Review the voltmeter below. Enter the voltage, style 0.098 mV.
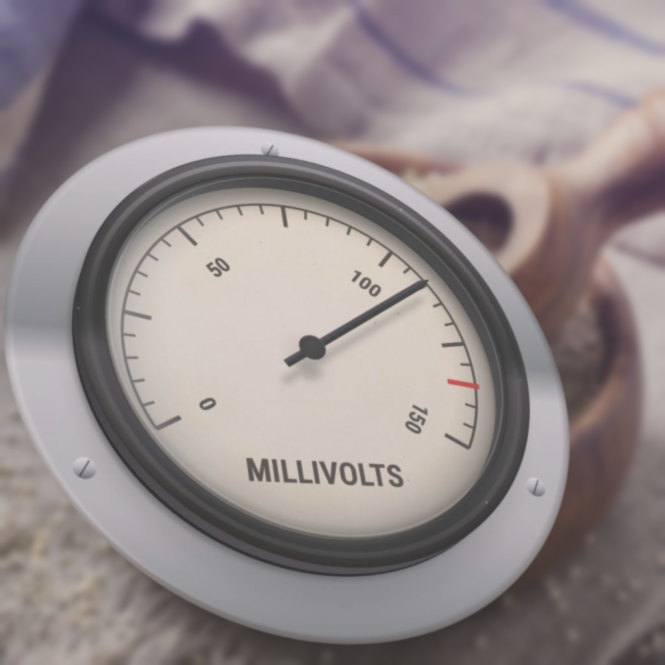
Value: 110 mV
